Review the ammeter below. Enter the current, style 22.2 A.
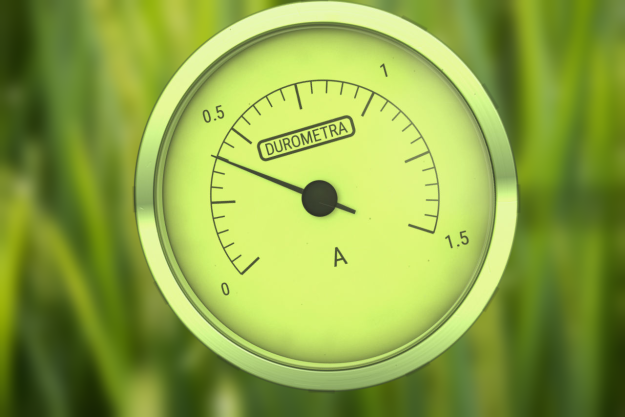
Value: 0.4 A
